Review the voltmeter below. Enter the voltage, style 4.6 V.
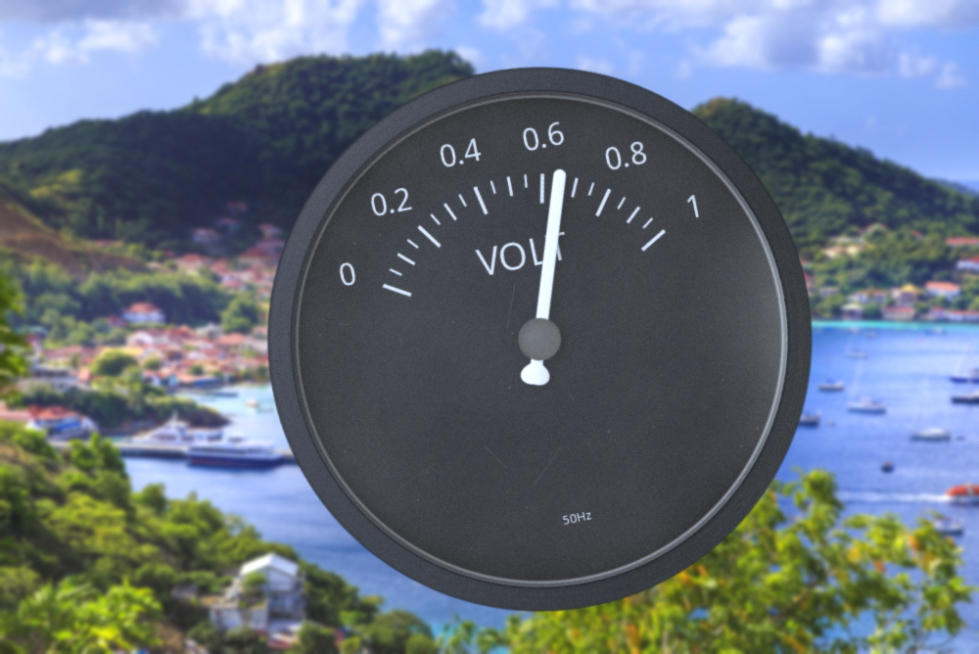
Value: 0.65 V
